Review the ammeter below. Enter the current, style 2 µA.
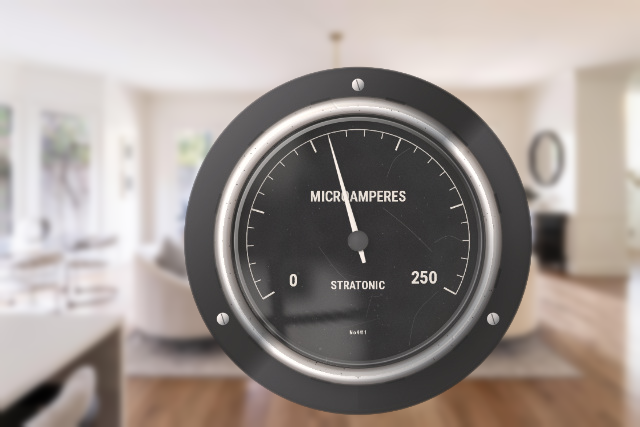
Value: 110 µA
